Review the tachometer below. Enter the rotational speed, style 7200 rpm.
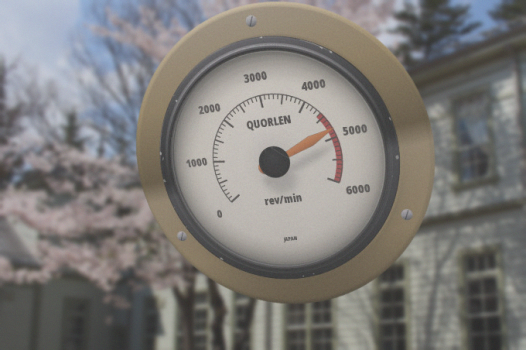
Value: 4800 rpm
